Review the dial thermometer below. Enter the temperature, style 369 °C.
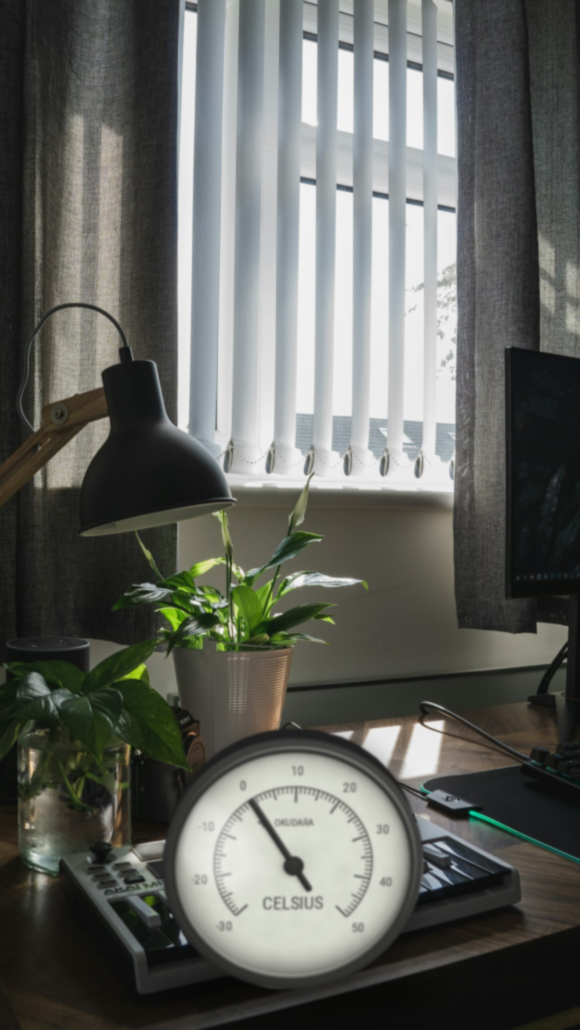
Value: 0 °C
